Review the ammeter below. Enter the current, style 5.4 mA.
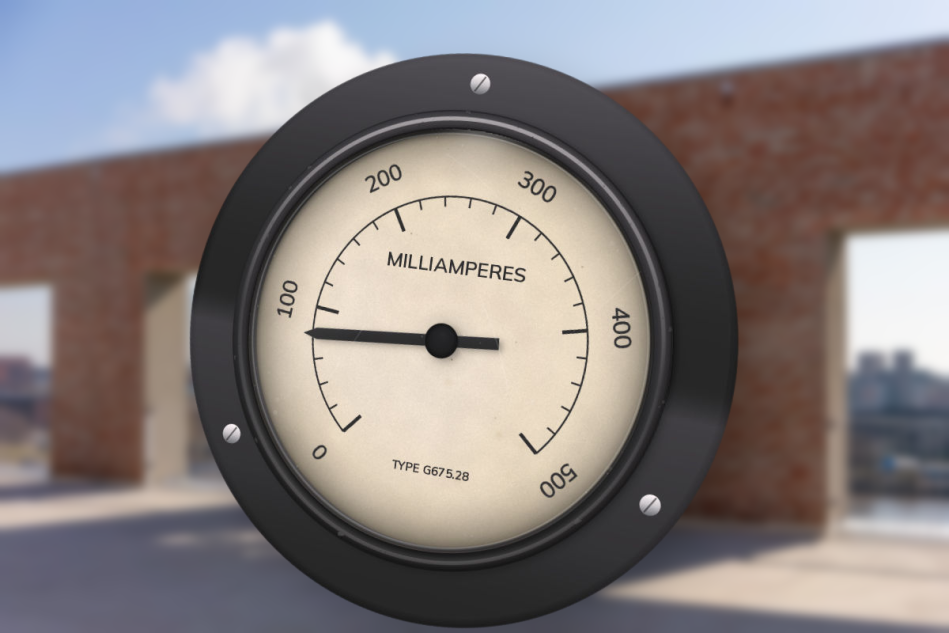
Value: 80 mA
